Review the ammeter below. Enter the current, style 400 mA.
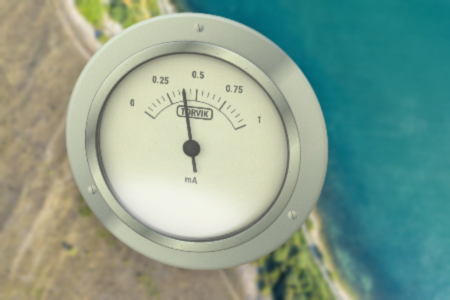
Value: 0.4 mA
